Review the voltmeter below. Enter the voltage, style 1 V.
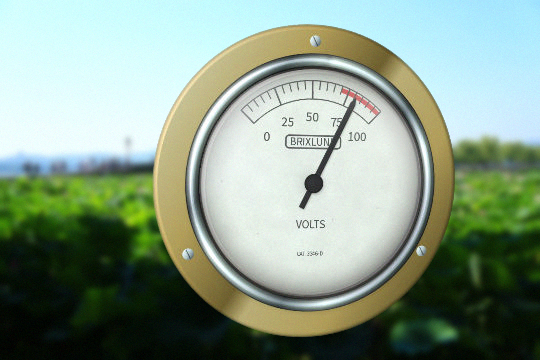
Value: 80 V
